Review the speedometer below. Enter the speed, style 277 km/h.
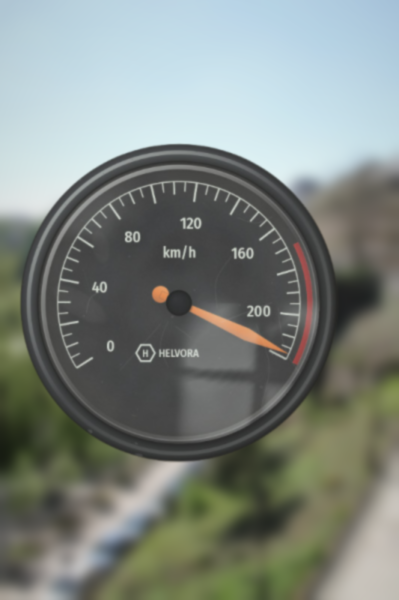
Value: 217.5 km/h
